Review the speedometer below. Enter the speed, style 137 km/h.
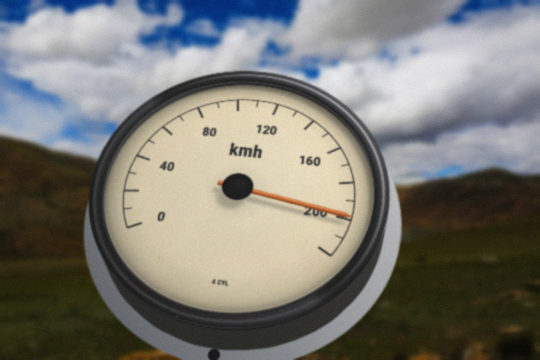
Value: 200 km/h
